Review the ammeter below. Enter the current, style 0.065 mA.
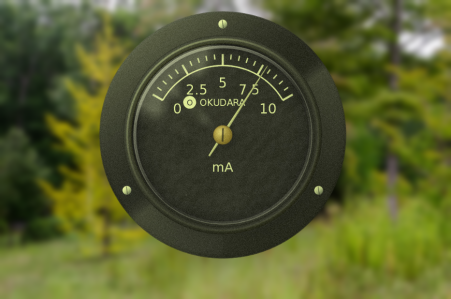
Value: 7.75 mA
